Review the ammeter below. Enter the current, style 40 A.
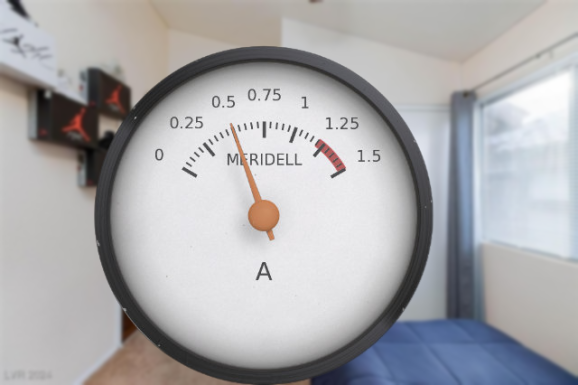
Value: 0.5 A
